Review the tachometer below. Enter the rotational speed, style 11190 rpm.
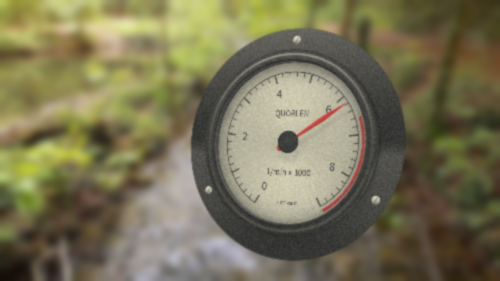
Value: 6200 rpm
